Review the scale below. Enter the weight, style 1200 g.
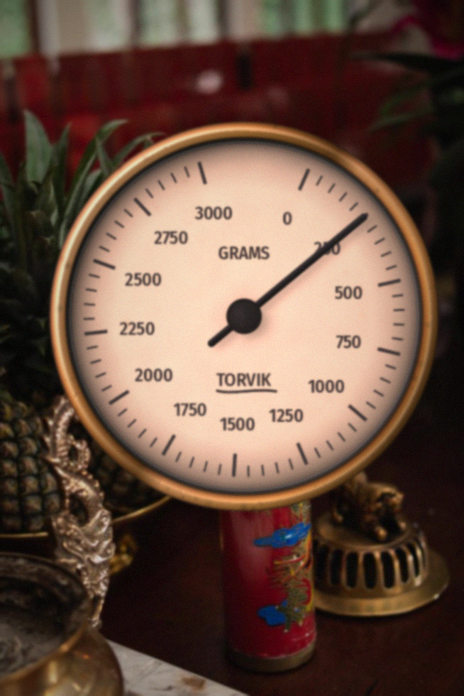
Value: 250 g
